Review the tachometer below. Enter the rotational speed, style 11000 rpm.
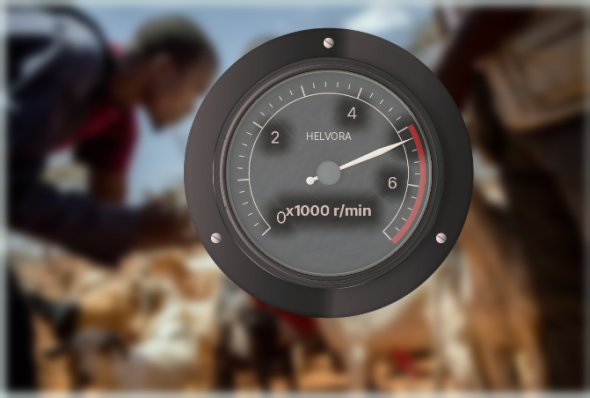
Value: 5200 rpm
